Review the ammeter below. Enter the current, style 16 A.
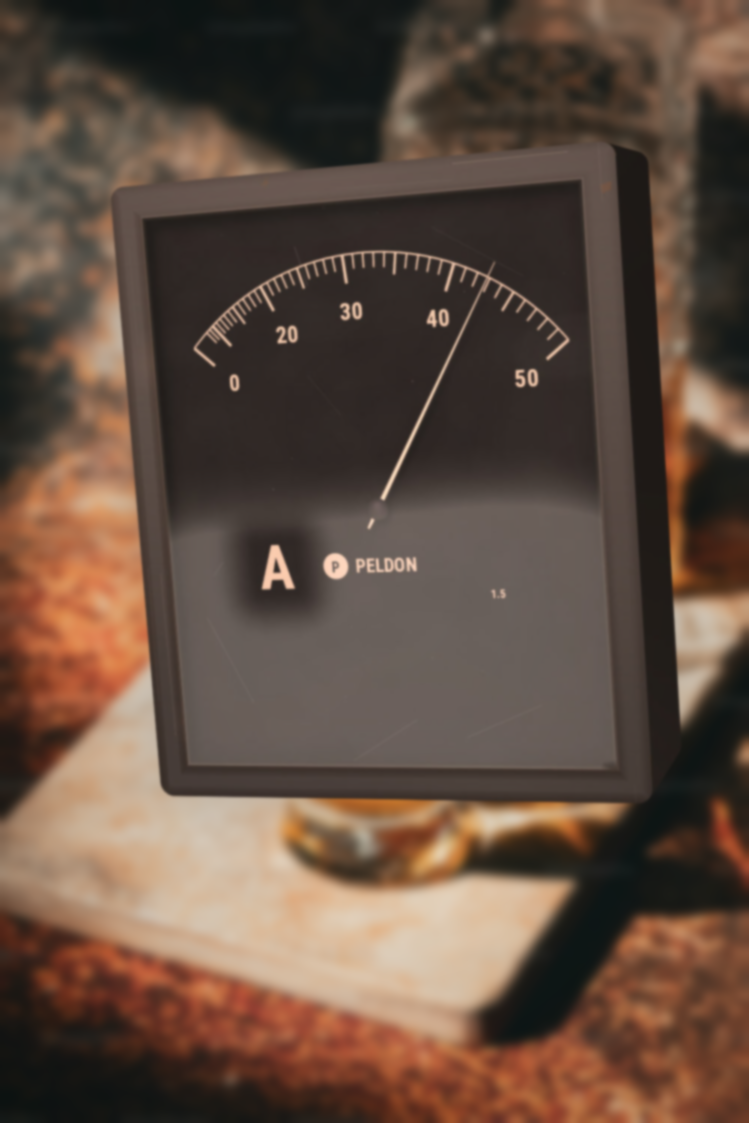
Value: 43 A
